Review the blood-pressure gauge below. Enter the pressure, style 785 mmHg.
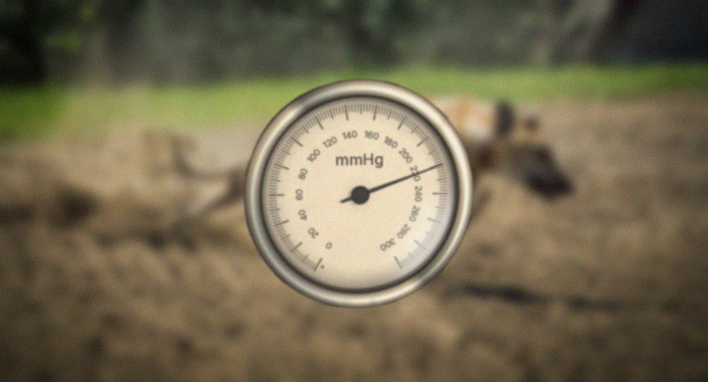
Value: 220 mmHg
